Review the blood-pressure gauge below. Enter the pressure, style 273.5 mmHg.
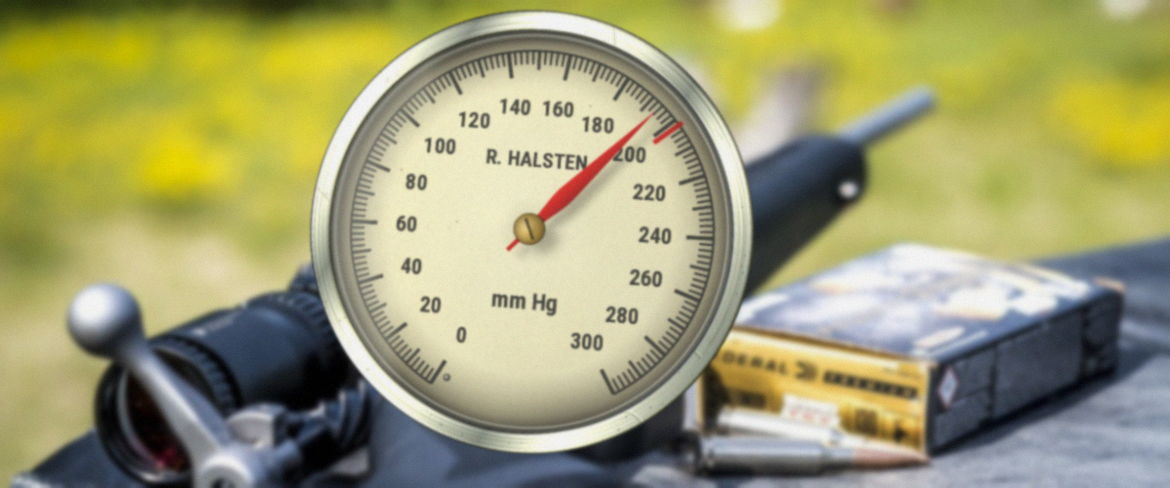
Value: 194 mmHg
